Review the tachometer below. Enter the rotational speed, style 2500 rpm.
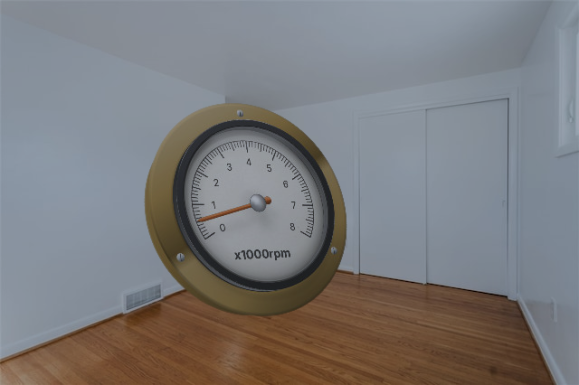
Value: 500 rpm
